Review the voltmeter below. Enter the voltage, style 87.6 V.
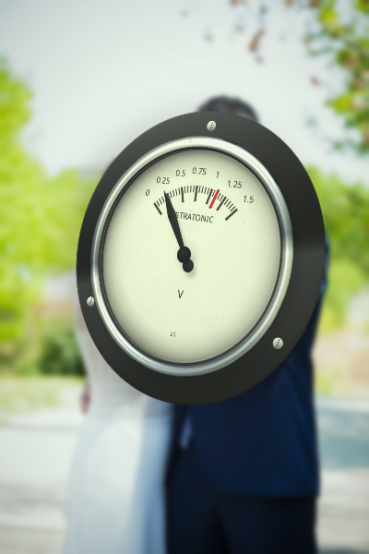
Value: 0.25 V
